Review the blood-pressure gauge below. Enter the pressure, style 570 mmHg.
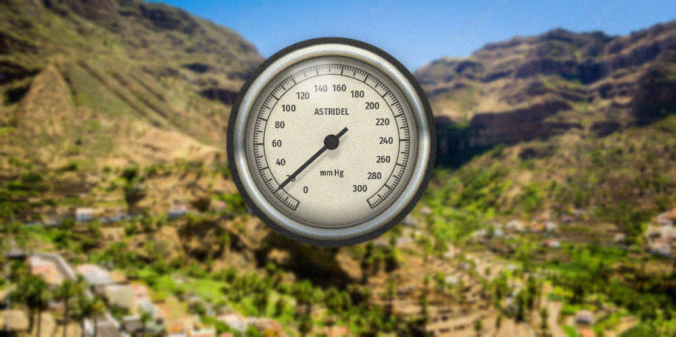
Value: 20 mmHg
